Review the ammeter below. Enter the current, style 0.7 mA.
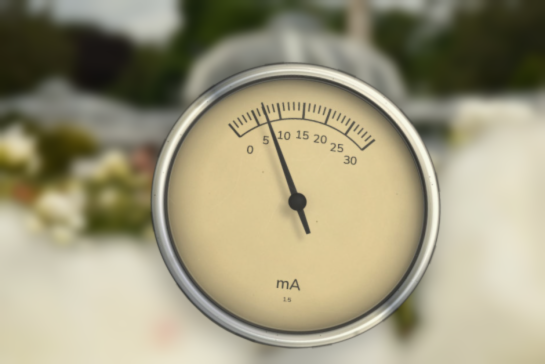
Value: 7 mA
